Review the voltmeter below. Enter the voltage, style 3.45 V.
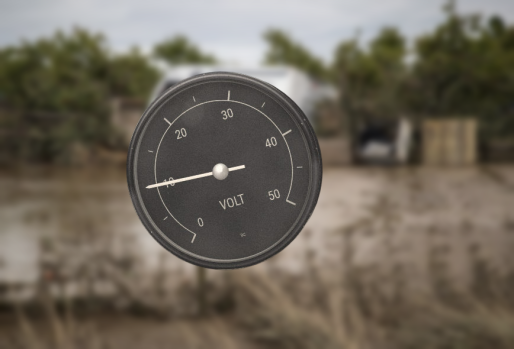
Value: 10 V
